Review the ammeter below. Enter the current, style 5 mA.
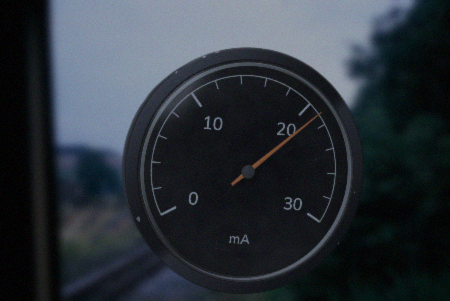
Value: 21 mA
